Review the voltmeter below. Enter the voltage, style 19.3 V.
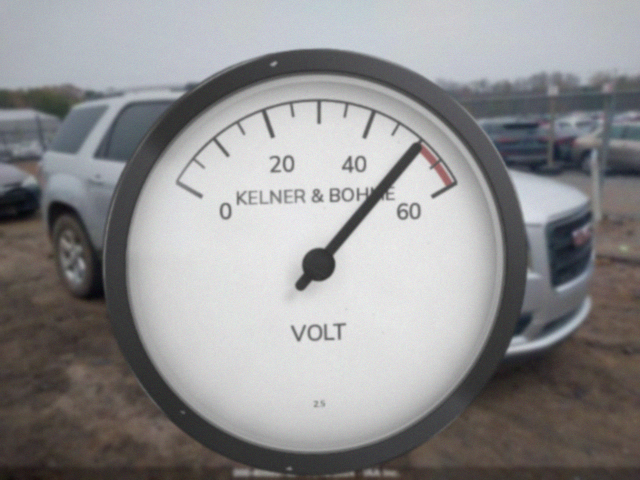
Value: 50 V
